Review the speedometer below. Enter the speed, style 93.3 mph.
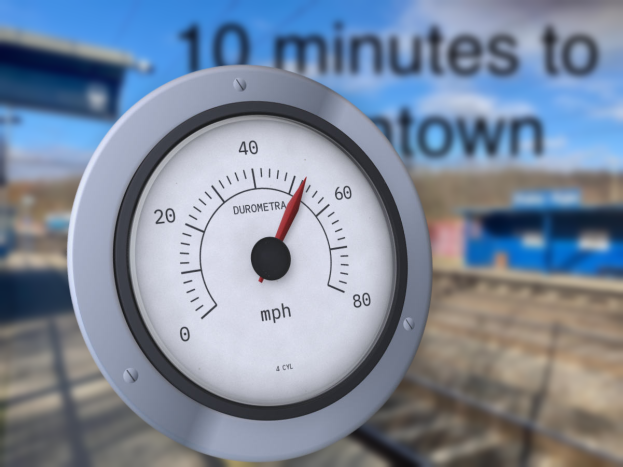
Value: 52 mph
